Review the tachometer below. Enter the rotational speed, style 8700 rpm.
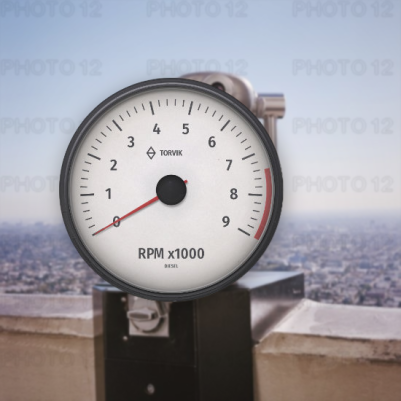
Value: 0 rpm
